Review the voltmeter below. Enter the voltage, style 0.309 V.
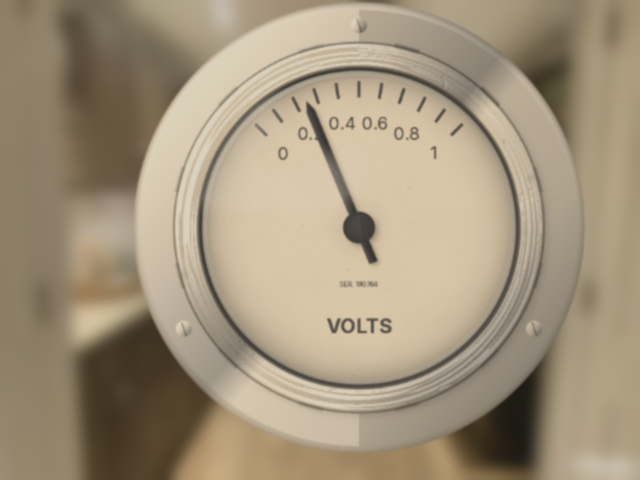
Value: 0.25 V
